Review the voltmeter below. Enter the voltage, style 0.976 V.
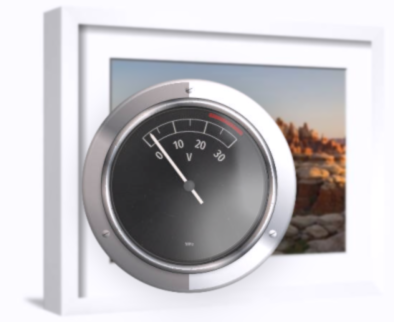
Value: 2.5 V
